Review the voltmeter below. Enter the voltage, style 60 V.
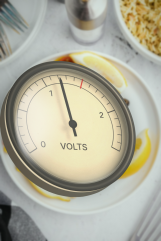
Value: 1.2 V
